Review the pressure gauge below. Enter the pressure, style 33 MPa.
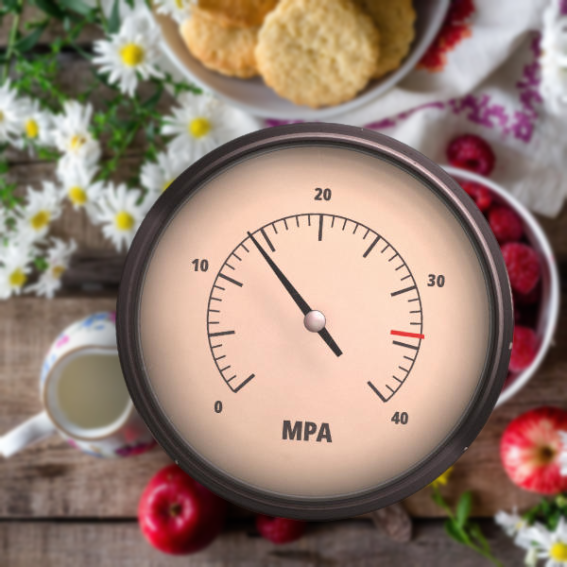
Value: 14 MPa
